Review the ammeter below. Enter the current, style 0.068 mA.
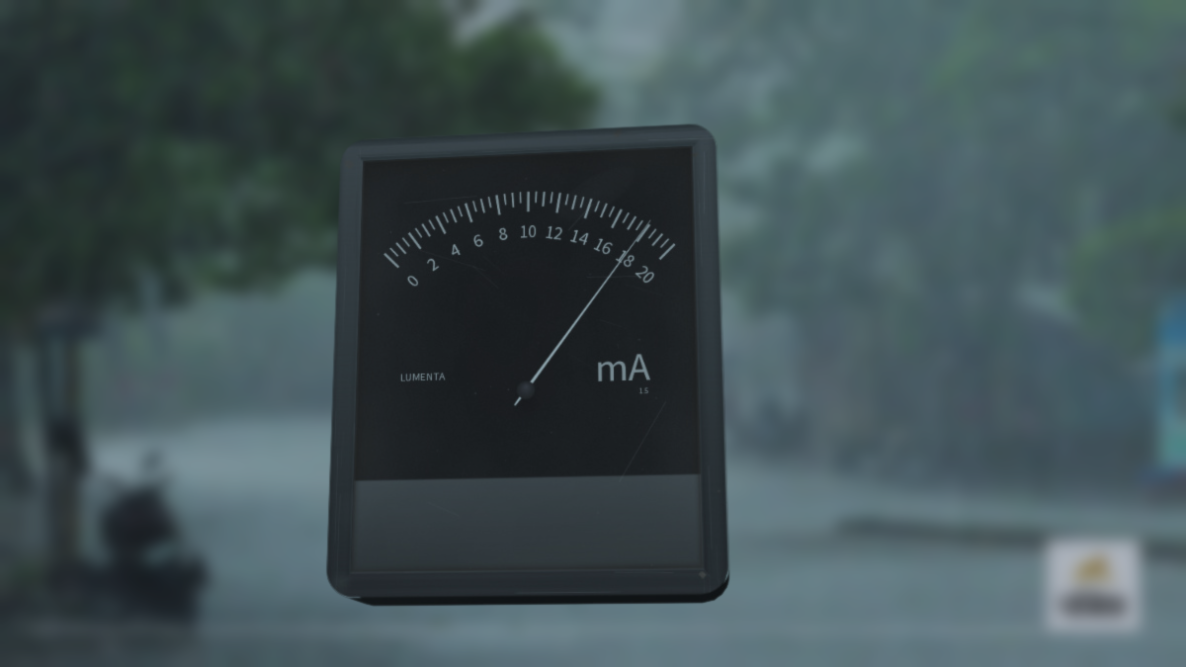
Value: 18 mA
